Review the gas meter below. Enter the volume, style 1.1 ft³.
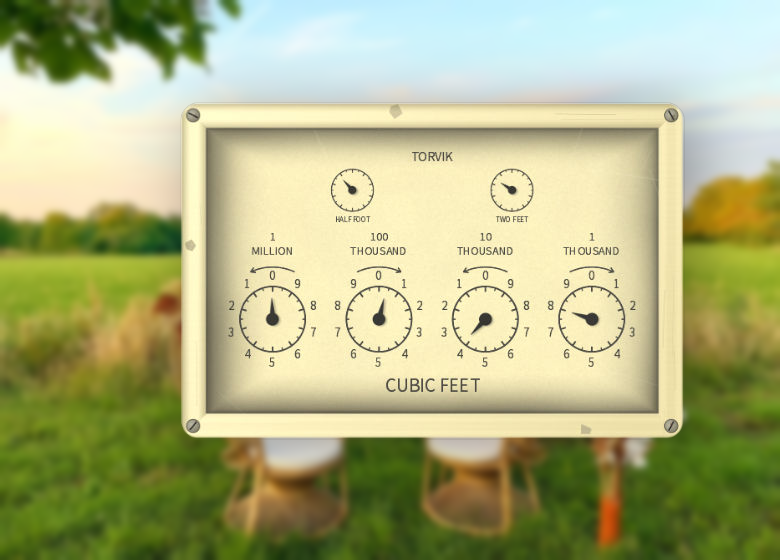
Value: 3800 ft³
